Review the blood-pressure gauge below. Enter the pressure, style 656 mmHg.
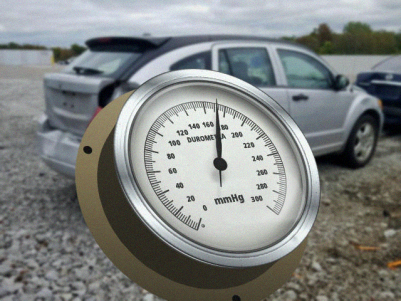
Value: 170 mmHg
